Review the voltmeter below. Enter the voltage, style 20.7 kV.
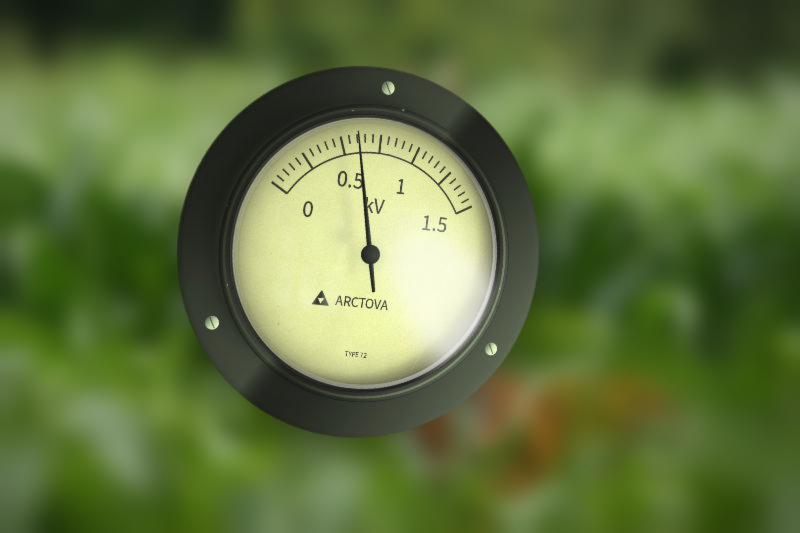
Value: 0.6 kV
